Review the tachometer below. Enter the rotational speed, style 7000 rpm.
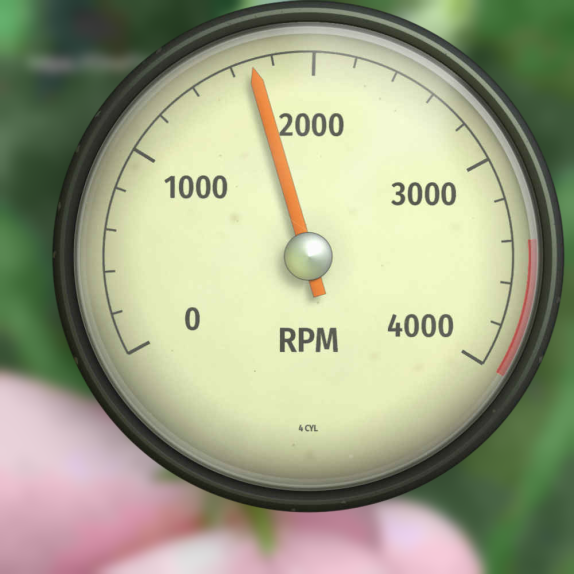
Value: 1700 rpm
